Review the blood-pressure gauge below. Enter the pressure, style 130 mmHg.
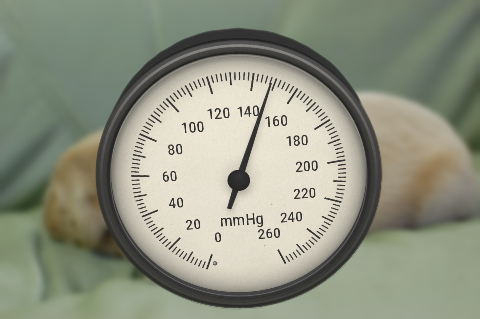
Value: 148 mmHg
